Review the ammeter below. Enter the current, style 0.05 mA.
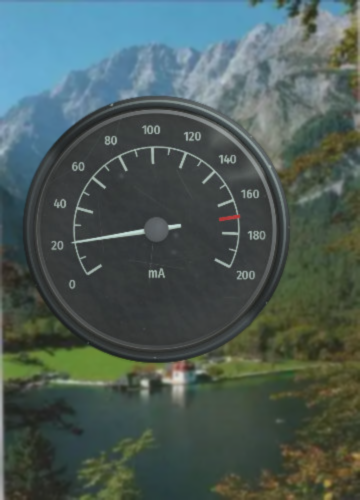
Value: 20 mA
